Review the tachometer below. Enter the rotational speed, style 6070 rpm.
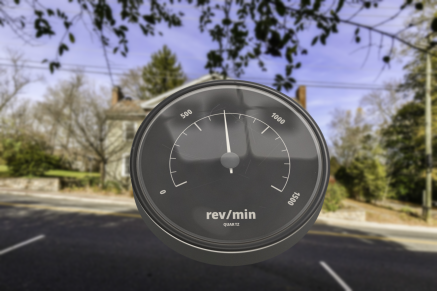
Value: 700 rpm
